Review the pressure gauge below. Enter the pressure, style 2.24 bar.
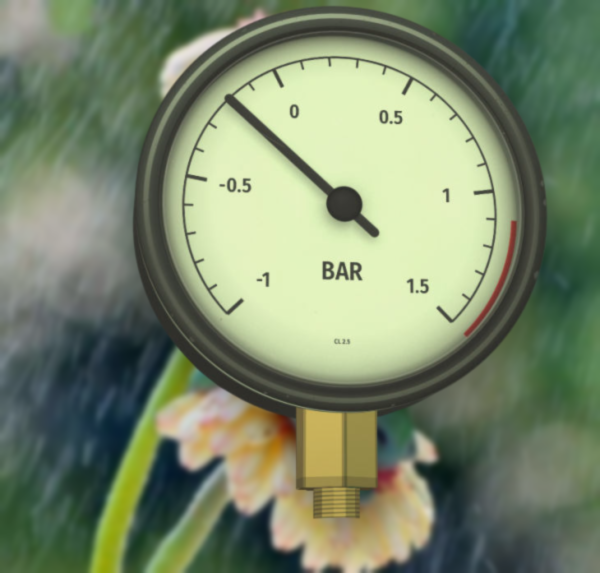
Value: -0.2 bar
